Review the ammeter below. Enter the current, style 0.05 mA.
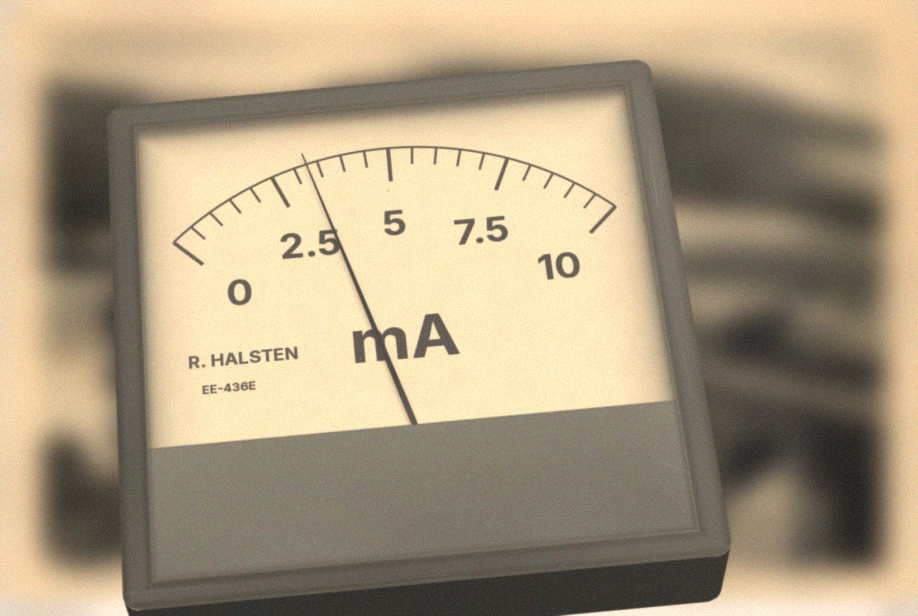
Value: 3.25 mA
